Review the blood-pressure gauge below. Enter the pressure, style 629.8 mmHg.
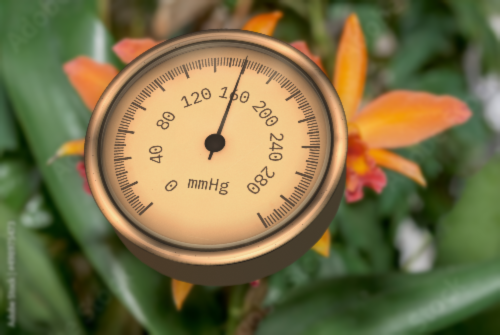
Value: 160 mmHg
